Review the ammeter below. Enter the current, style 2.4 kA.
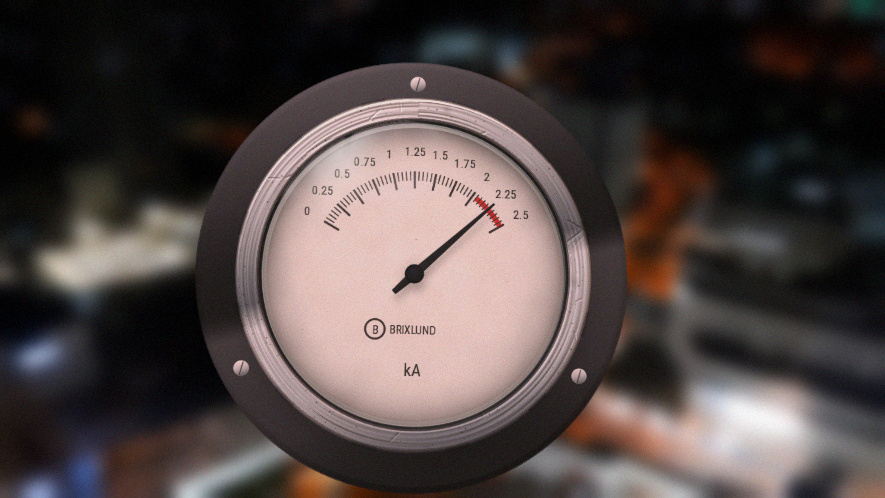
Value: 2.25 kA
